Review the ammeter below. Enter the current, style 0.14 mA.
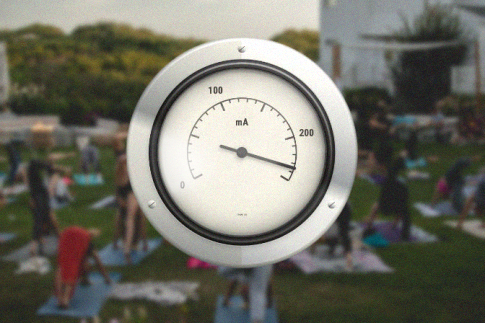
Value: 235 mA
